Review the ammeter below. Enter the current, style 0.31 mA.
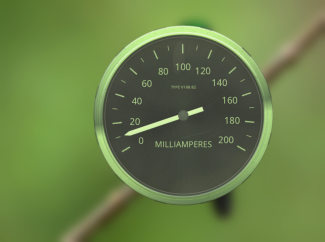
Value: 10 mA
